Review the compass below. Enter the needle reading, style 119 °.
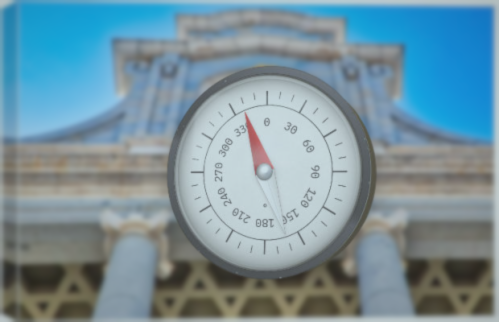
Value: 340 °
